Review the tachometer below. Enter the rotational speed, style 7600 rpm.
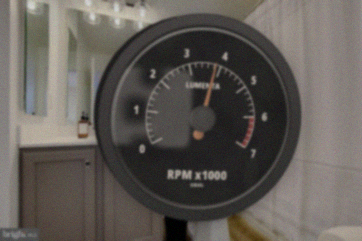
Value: 3800 rpm
